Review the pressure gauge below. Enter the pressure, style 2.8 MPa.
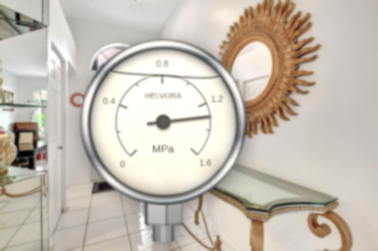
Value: 1.3 MPa
